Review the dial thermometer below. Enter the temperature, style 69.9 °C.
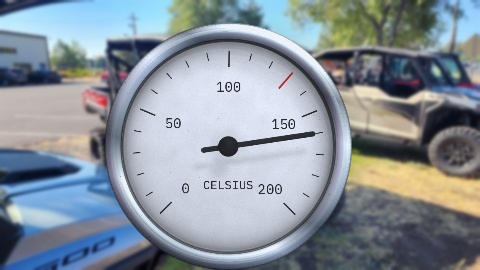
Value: 160 °C
